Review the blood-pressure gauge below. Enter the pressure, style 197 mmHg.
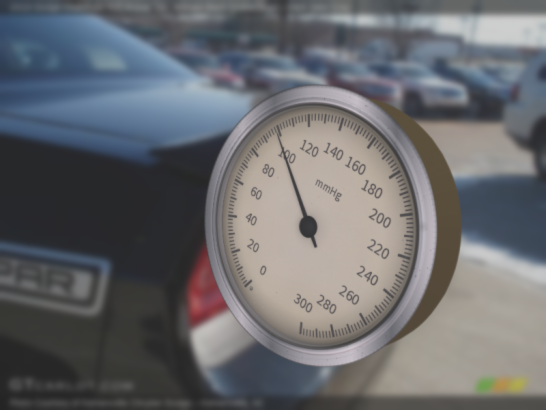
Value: 100 mmHg
